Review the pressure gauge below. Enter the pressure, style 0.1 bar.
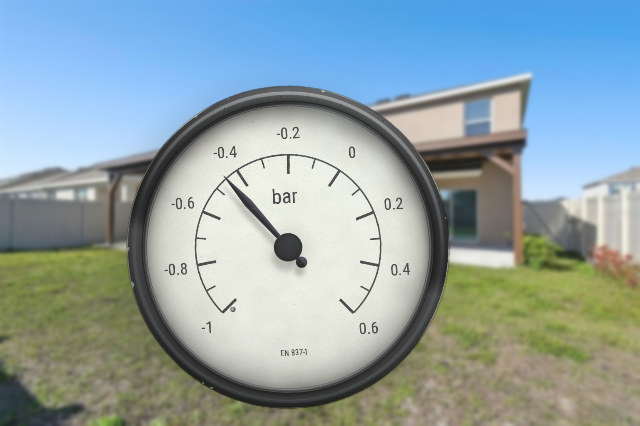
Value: -0.45 bar
